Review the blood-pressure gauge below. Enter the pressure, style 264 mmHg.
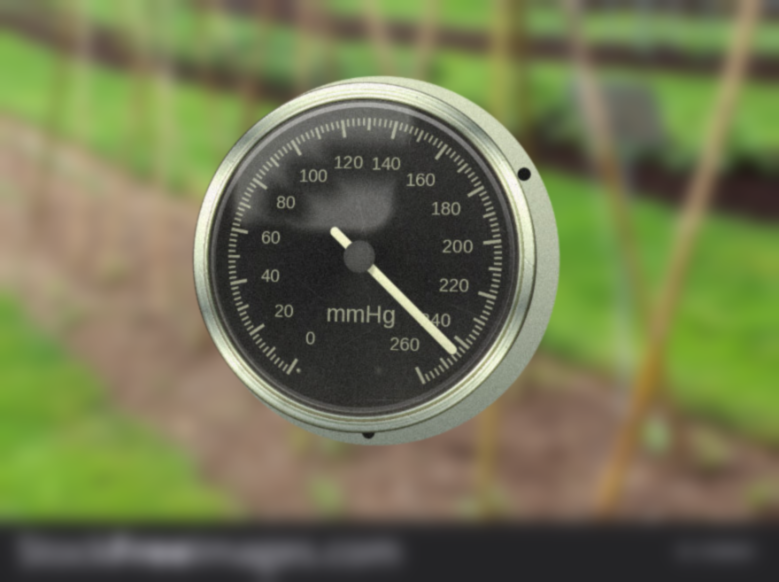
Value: 244 mmHg
